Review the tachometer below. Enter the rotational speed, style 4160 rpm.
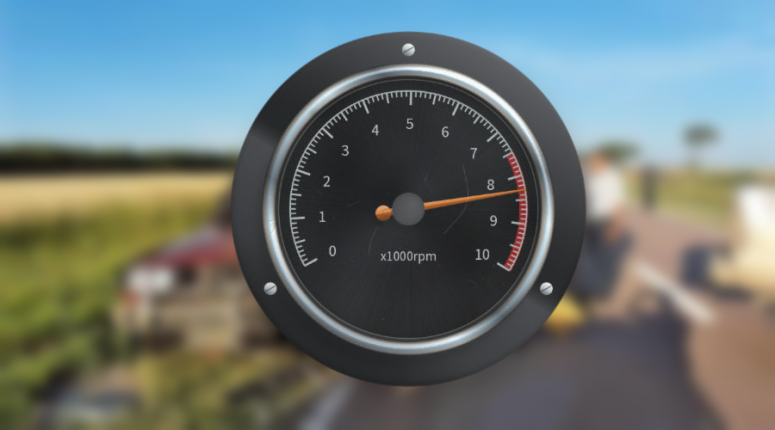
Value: 8300 rpm
